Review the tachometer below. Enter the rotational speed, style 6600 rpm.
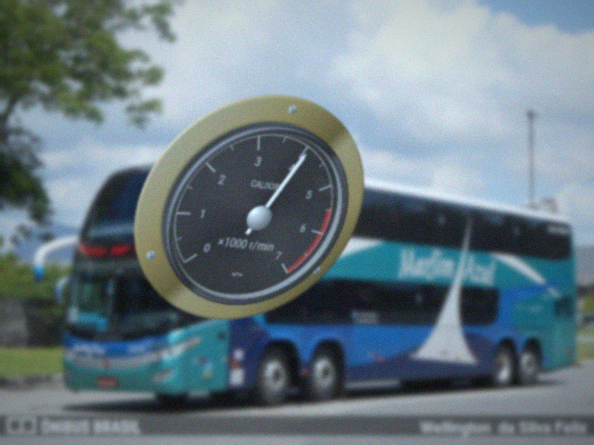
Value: 4000 rpm
